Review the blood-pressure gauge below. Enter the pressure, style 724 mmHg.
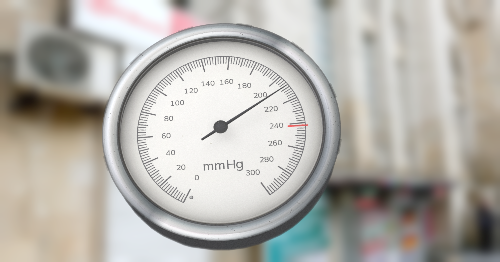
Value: 210 mmHg
